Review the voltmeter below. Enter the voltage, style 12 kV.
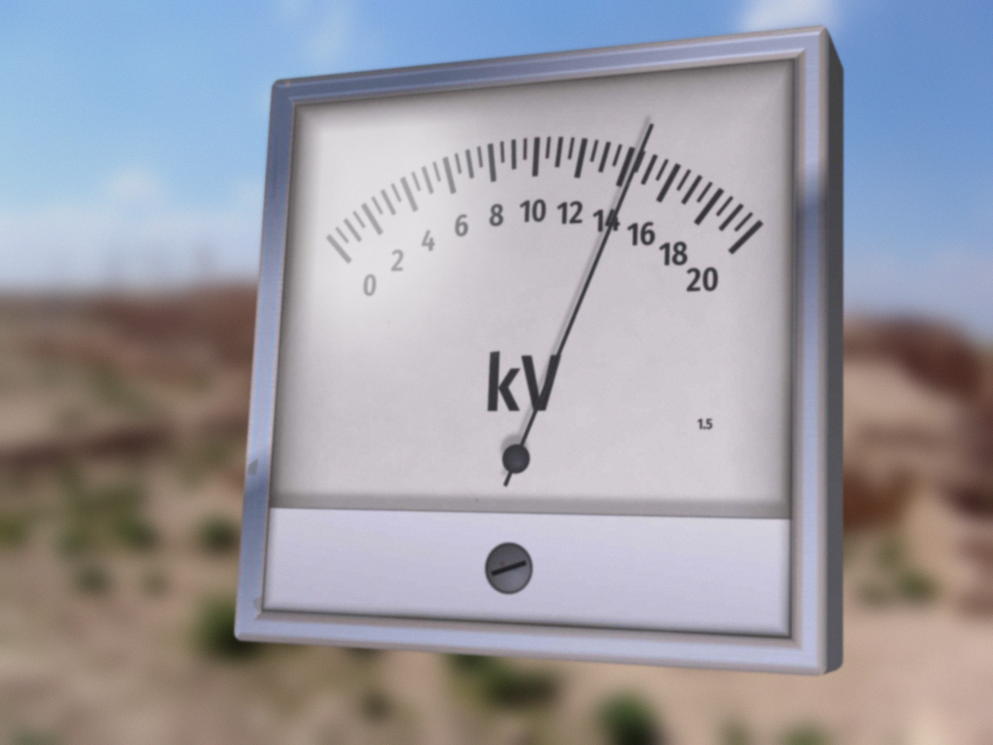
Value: 14.5 kV
